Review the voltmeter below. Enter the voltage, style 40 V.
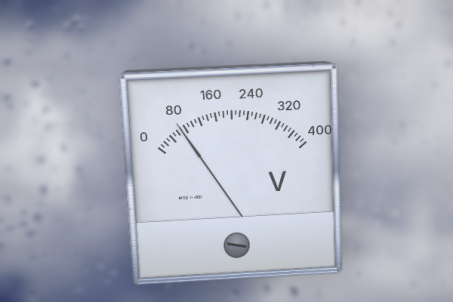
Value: 70 V
